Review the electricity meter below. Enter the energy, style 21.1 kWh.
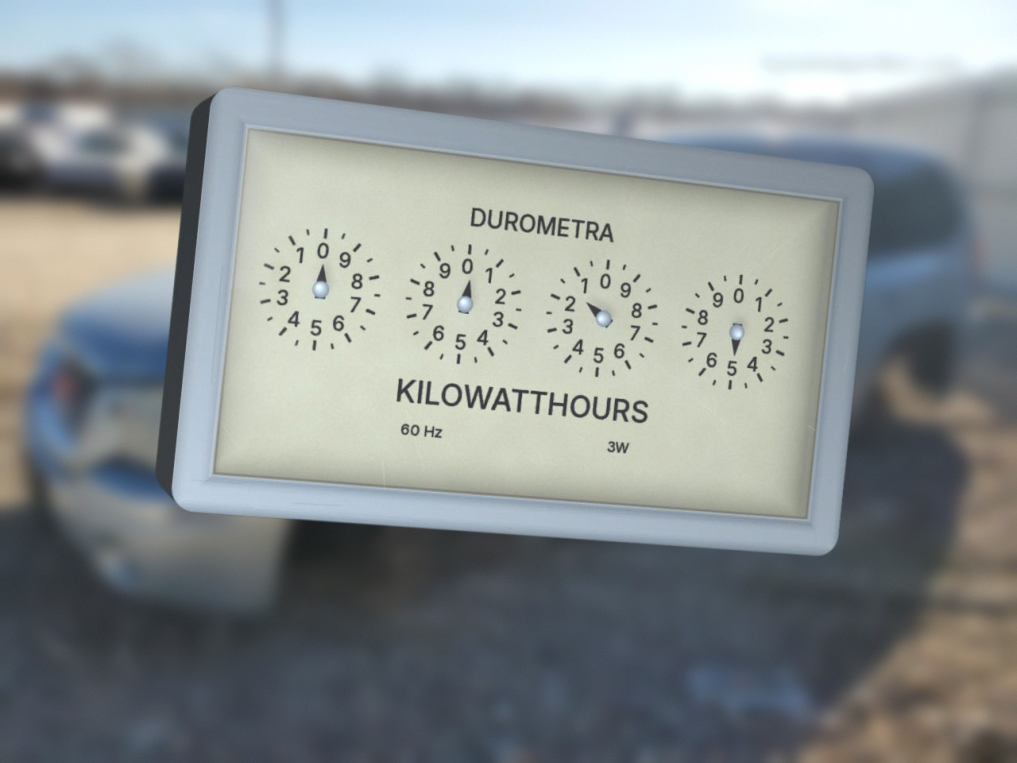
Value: 15 kWh
